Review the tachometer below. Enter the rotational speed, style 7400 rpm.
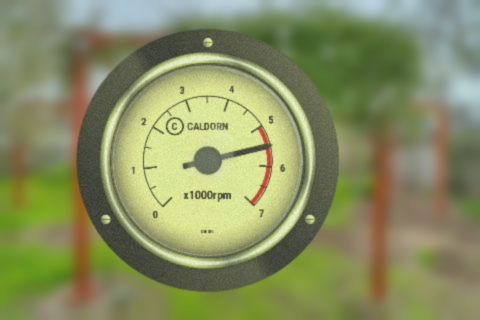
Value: 5500 rpm
